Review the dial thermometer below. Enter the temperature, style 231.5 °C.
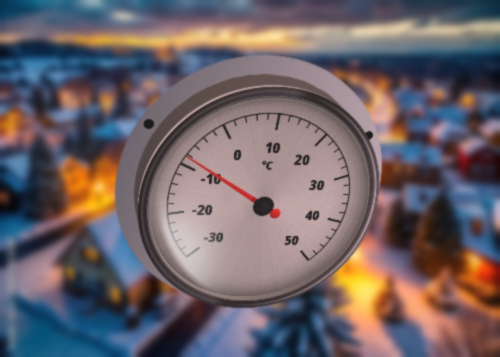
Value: -8 °C
